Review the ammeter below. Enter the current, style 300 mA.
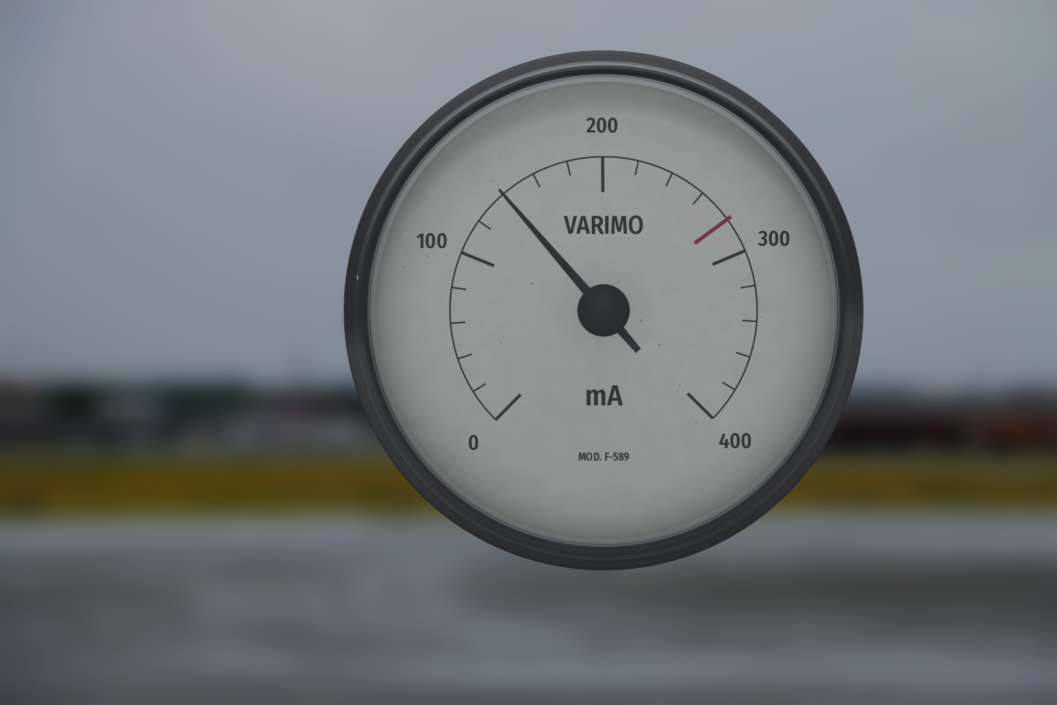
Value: 140 mA
